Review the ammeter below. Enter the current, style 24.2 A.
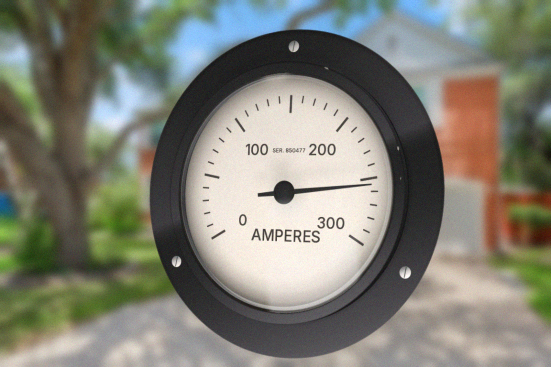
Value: 255 A
